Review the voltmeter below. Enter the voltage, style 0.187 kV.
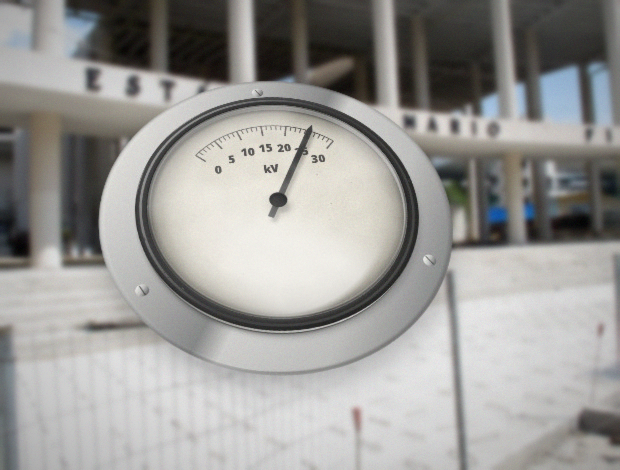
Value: 25 kV
